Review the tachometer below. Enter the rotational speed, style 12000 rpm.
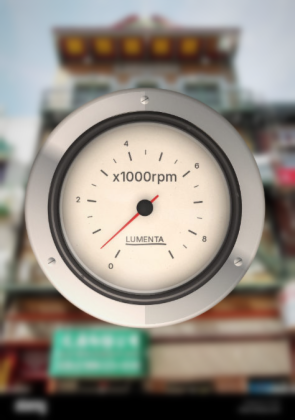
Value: 500 rpm
